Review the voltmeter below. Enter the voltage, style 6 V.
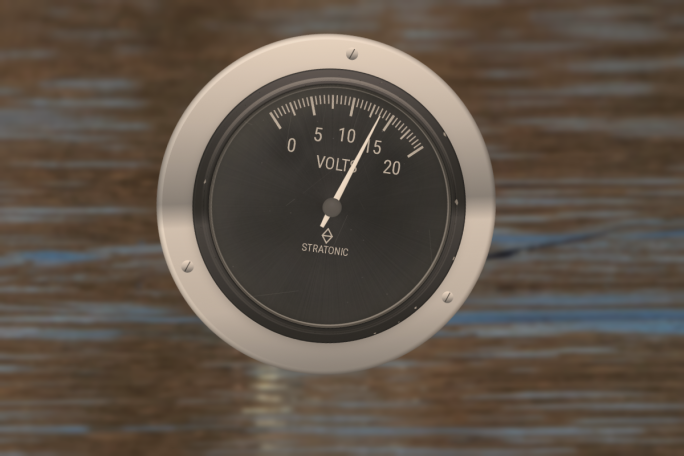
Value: 13.5 V
